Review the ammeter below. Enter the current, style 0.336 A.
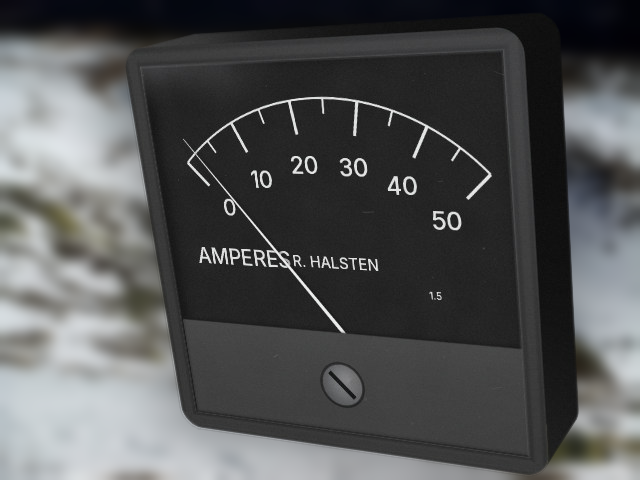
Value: 2.5 A
